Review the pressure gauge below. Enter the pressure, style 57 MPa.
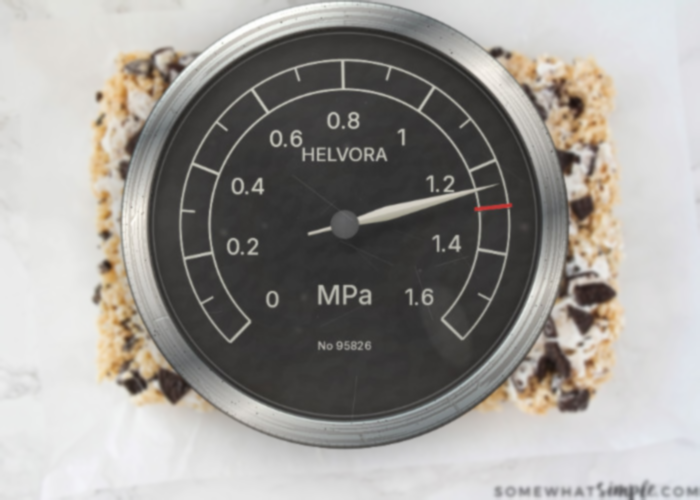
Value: 1.25 MPa
